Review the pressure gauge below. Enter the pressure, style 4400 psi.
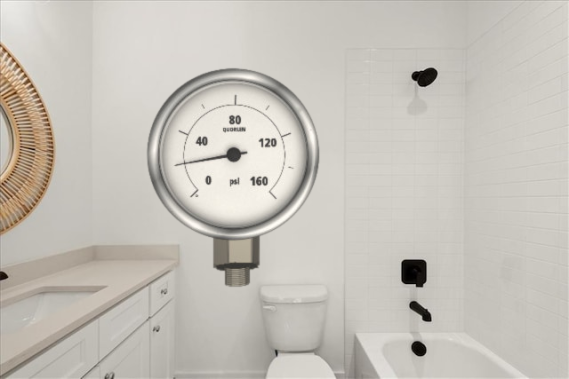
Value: 20 psi
